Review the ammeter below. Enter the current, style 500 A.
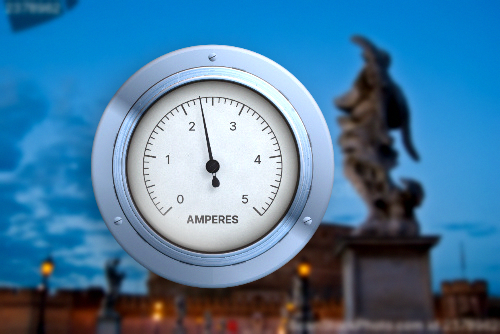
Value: 2.3 A
